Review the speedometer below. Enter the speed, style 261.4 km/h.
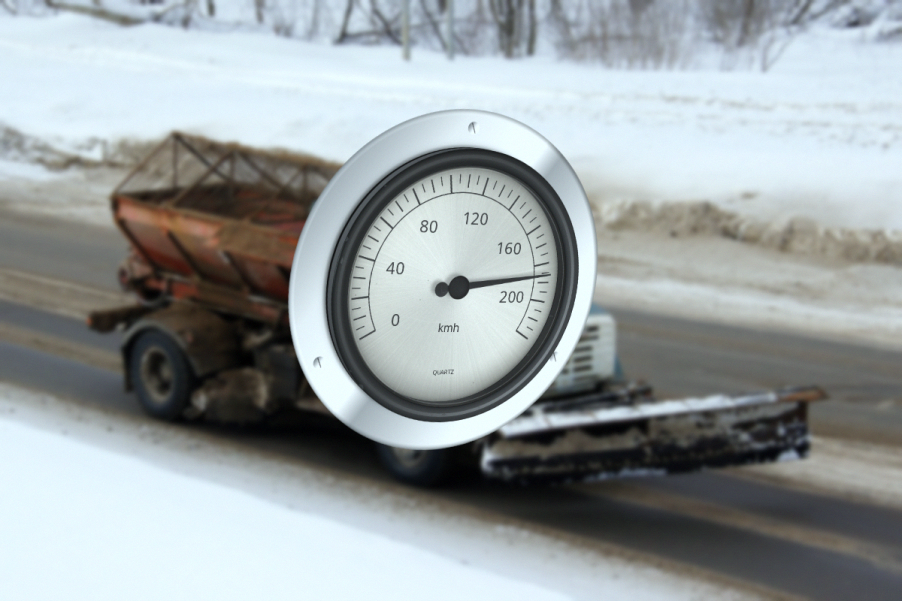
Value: 185 km/h
